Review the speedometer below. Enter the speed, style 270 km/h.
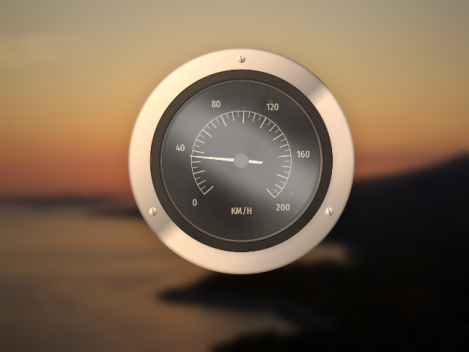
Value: 35 km/h
